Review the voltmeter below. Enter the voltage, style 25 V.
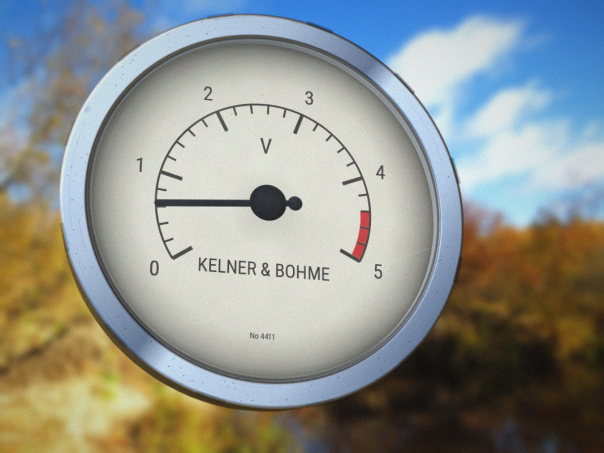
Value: 0.6 V
